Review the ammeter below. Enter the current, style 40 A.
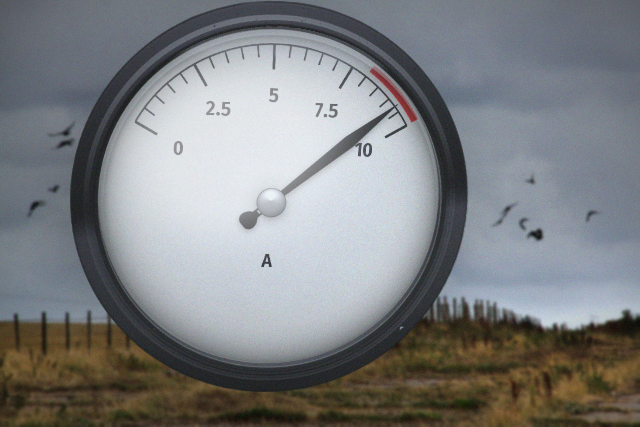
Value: 9.25 A
